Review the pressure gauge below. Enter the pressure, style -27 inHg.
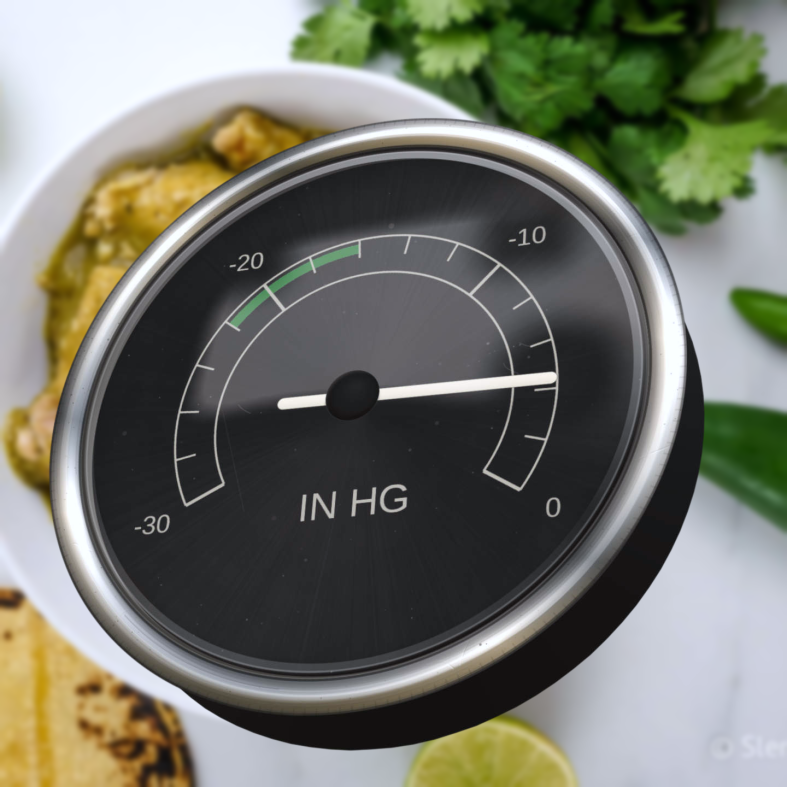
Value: -4 inHg
